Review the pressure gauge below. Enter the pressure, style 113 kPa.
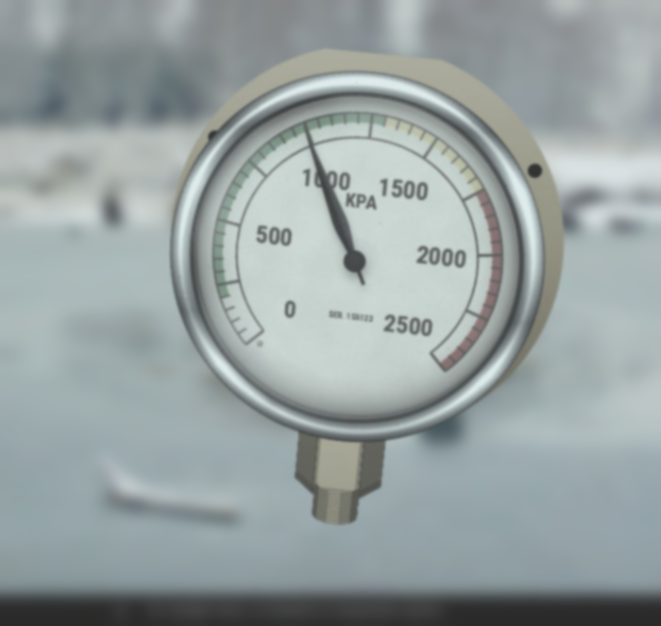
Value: 1000 kPa
